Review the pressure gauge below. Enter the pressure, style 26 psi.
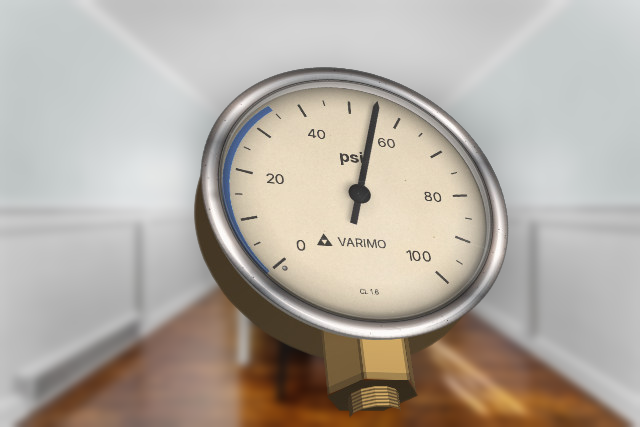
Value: 55 psi
